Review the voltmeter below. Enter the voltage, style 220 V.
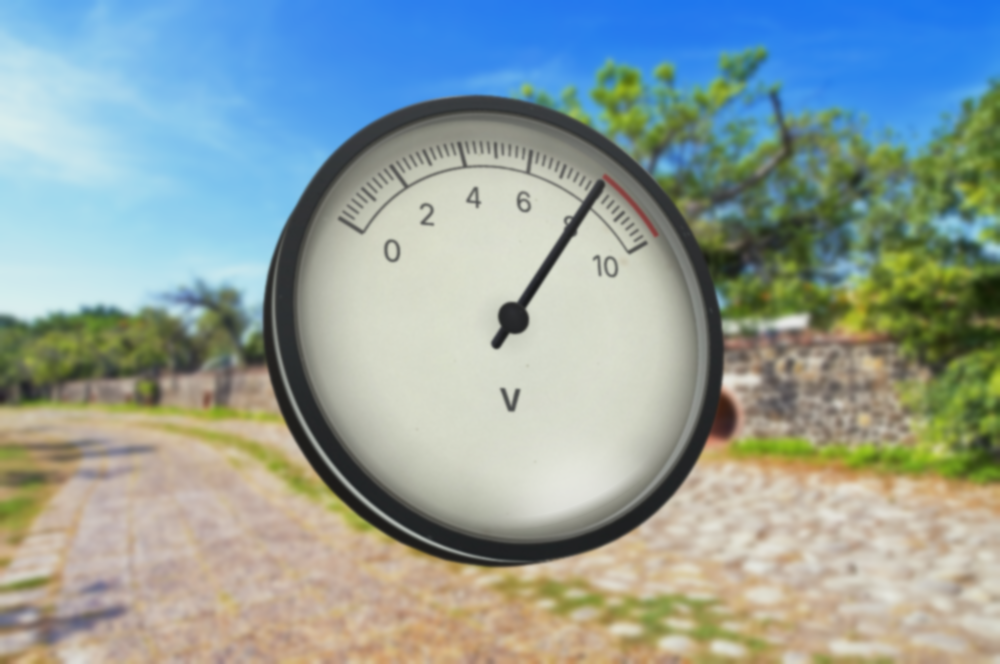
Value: 8 V
